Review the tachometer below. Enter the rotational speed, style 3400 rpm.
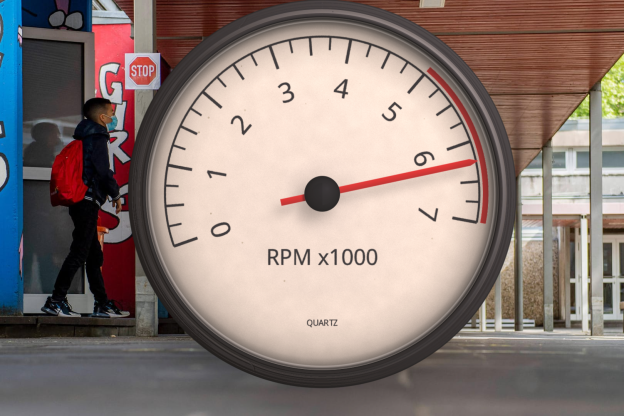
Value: 6250 rpm
